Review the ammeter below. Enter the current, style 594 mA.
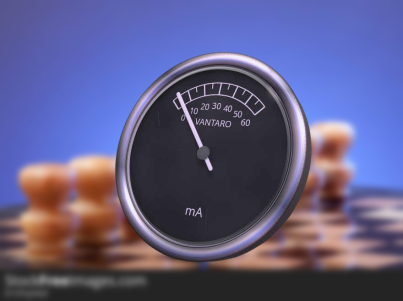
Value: 5 mA
